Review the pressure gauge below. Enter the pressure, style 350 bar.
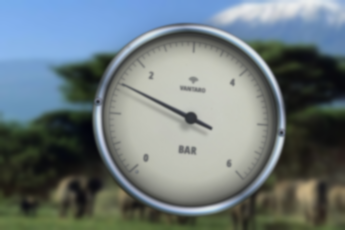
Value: 1.5 bar
